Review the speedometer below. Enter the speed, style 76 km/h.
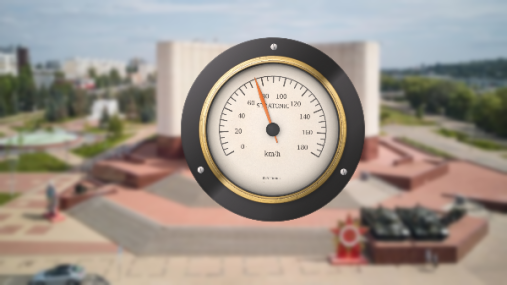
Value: 75 km/h
